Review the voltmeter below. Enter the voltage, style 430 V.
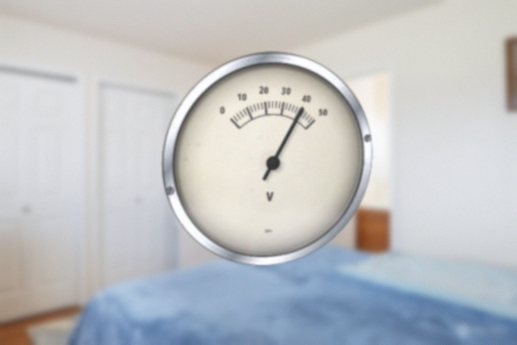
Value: 40 V
